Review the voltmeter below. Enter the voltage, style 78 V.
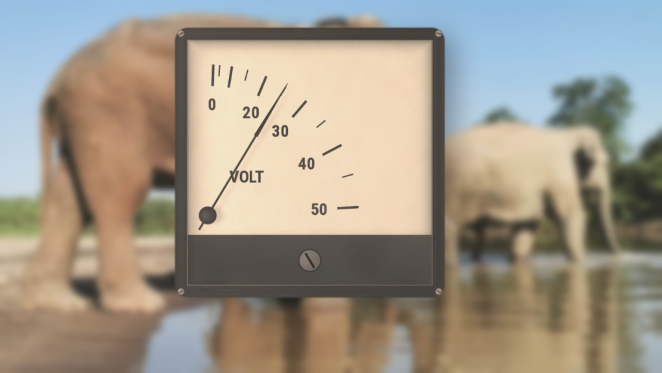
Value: 25 V
